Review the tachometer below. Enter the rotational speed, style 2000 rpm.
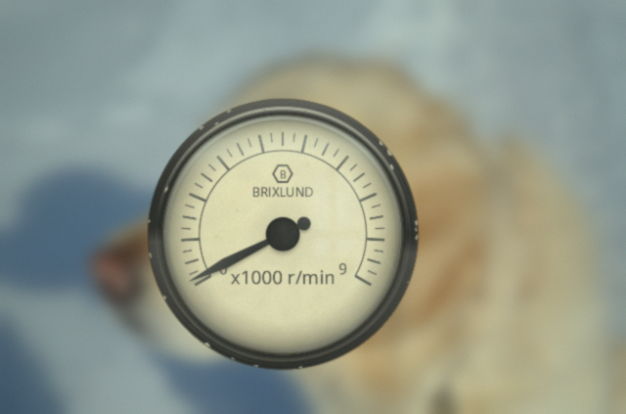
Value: 125 rpm
